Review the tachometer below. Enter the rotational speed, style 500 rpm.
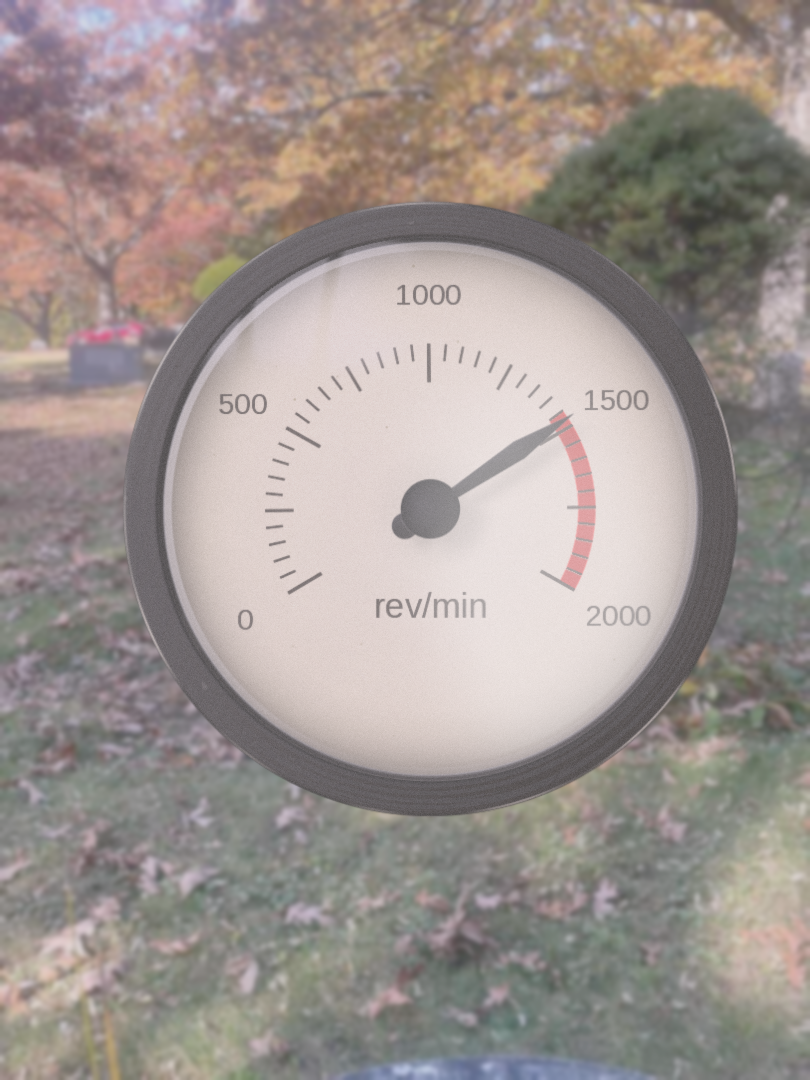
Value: 1475 rpm
